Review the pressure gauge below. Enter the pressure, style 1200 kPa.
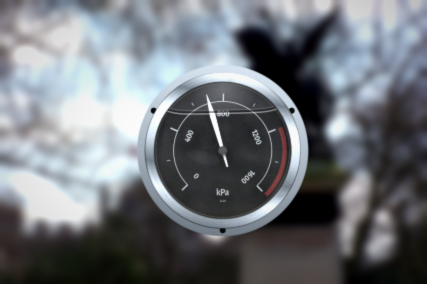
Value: 700 kPa
